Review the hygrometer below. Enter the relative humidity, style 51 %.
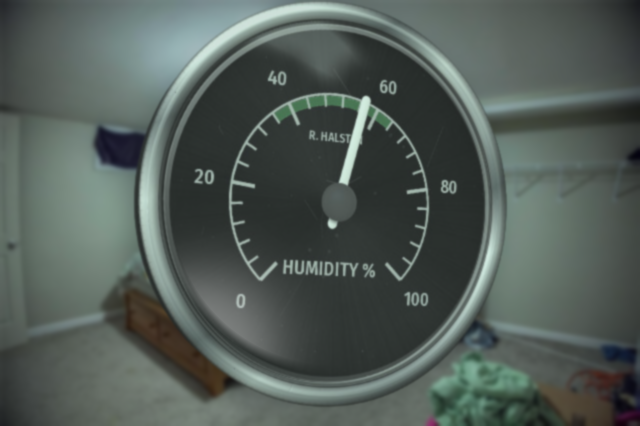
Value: 56 %
